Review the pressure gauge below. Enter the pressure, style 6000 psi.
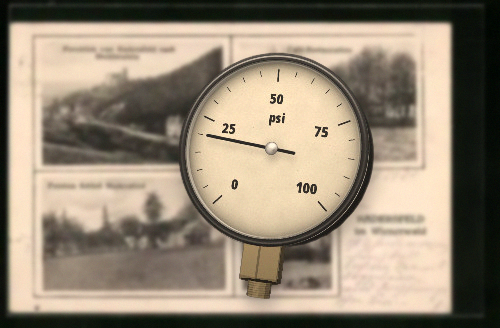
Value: 20 psi
